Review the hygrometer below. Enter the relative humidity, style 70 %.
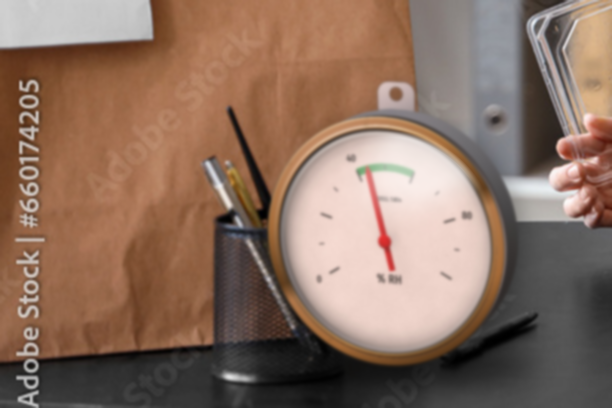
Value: 45 %
